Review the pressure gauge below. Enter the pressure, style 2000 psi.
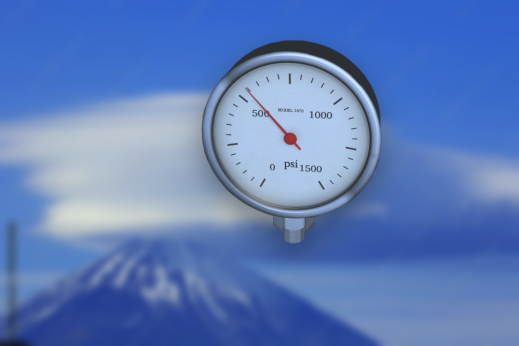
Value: 550 psi
